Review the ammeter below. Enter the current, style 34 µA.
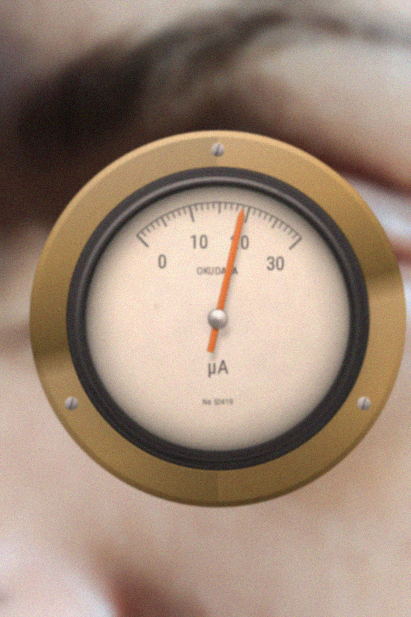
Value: 19 µA
